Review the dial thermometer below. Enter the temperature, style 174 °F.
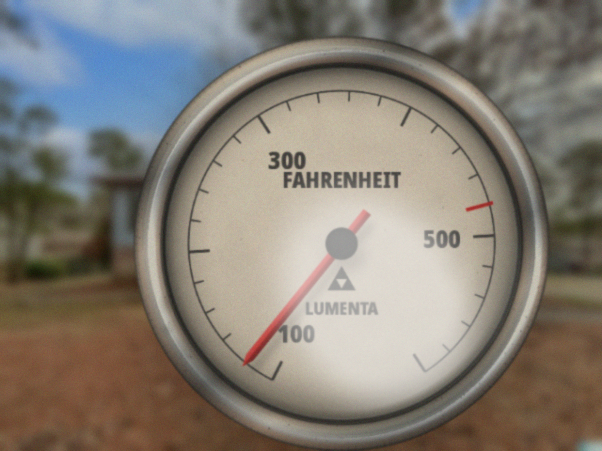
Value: 120 °F
